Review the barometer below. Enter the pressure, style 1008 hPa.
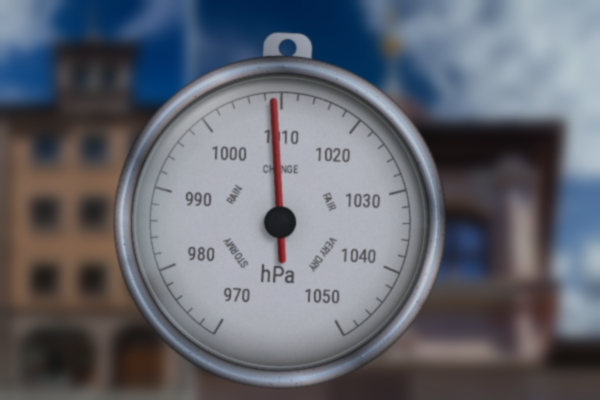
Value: 1009 hPa
